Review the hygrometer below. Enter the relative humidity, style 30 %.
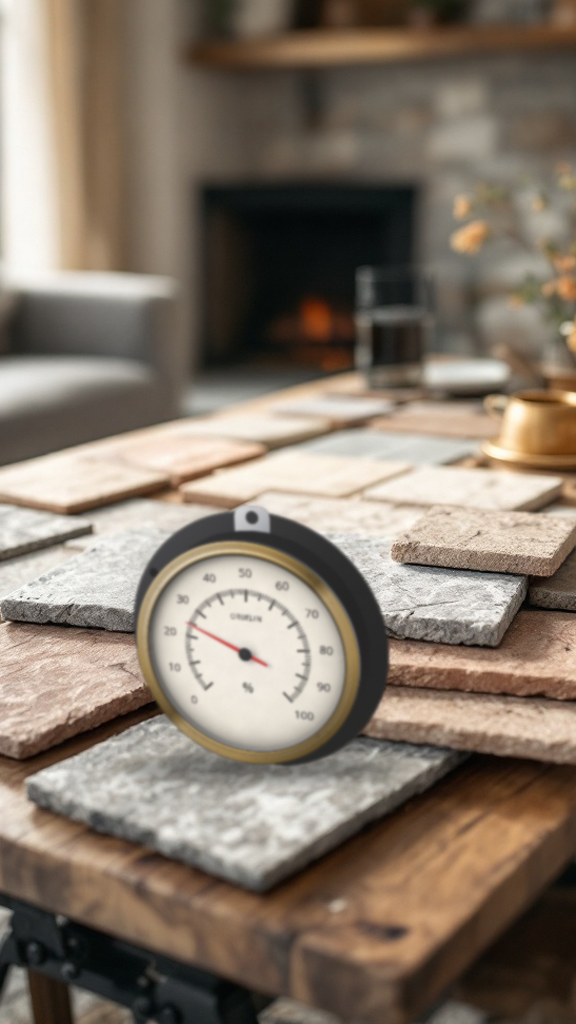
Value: 25 %
